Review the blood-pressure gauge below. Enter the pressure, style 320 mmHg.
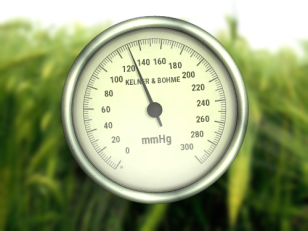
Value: 130 mmHg
